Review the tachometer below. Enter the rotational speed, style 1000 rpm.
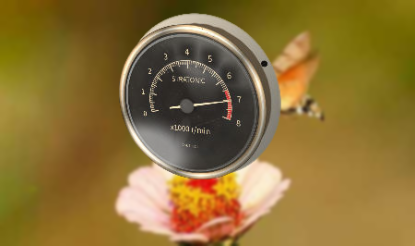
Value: 7000 rpm
